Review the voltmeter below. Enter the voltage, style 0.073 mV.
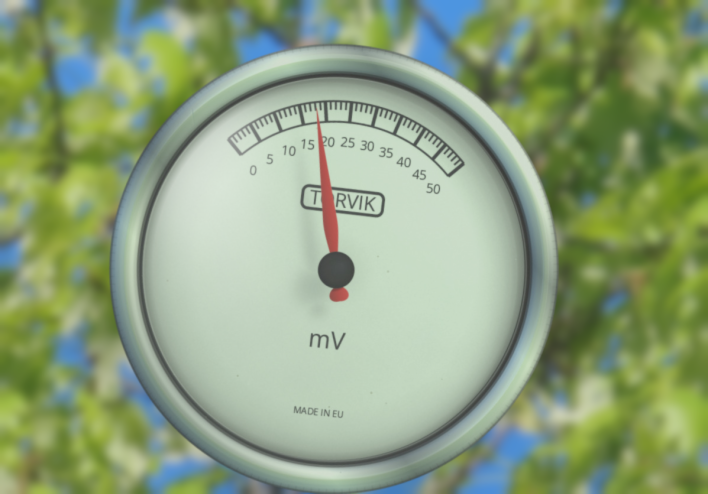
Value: 18 mV
